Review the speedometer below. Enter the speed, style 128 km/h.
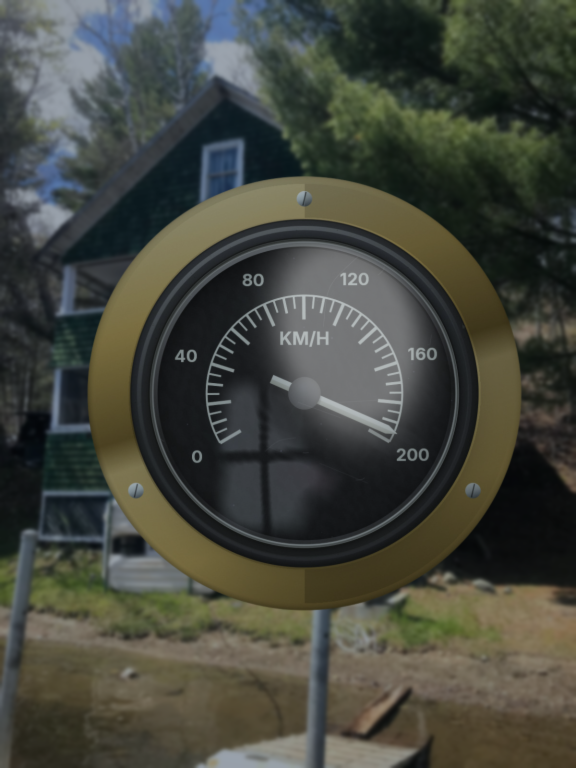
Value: 195 km/h
